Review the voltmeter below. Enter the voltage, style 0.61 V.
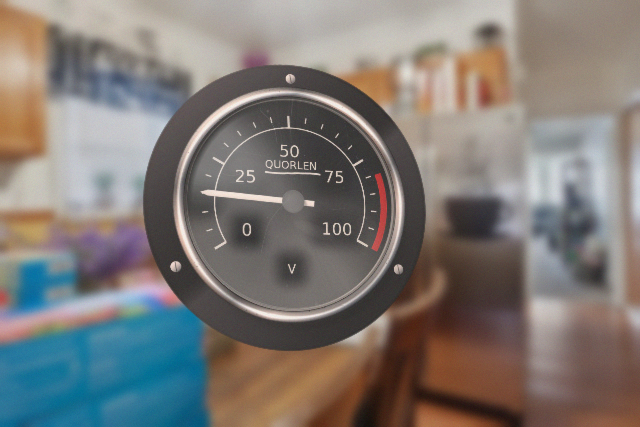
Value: 15 V
